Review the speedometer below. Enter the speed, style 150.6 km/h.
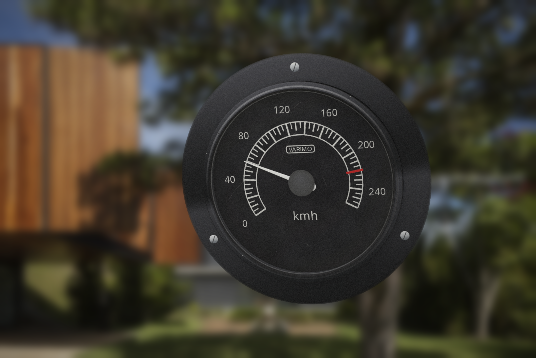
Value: 60 km/h
